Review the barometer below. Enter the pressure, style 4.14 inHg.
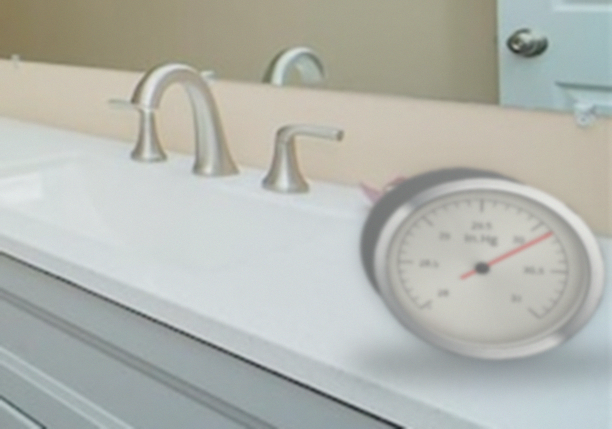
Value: 30.1 inHg
